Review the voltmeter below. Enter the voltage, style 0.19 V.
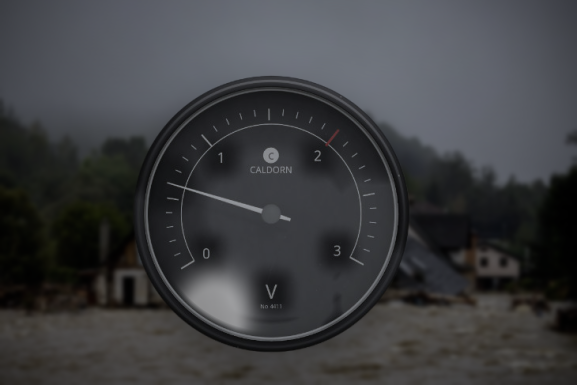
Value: 0.6 V
